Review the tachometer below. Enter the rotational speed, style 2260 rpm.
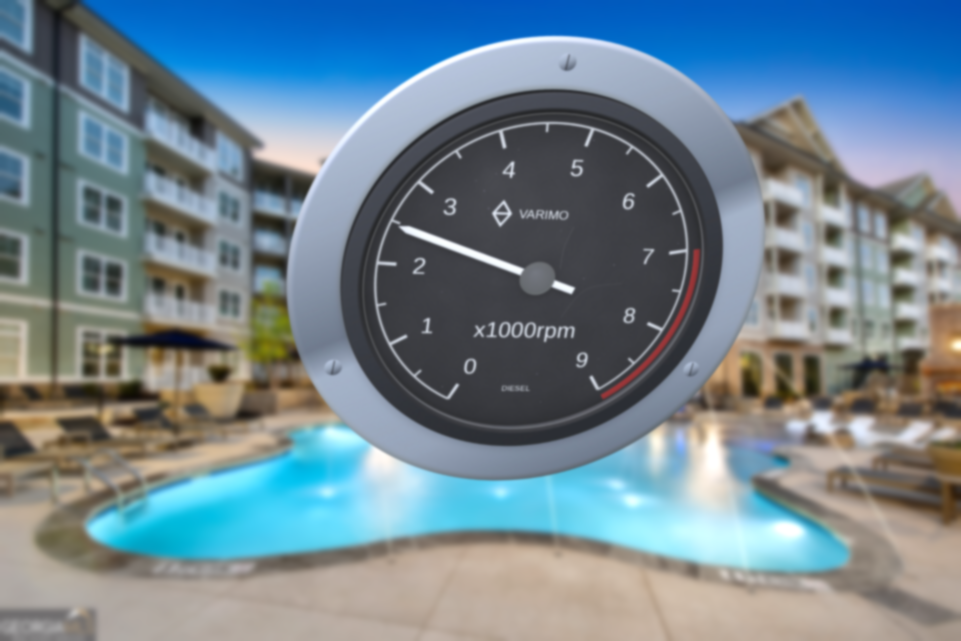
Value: 2500 rpm
